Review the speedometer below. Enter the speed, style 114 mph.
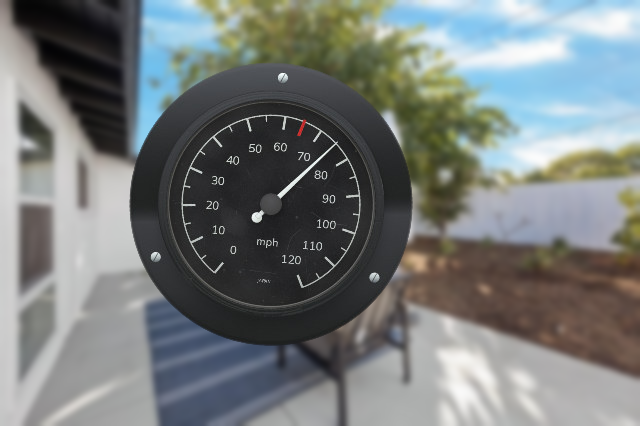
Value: 75 mph
